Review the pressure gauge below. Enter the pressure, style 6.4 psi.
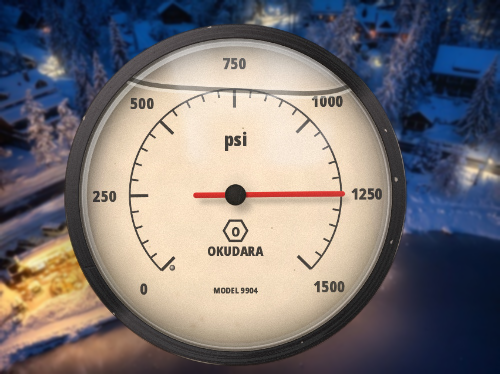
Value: 1250 psi
